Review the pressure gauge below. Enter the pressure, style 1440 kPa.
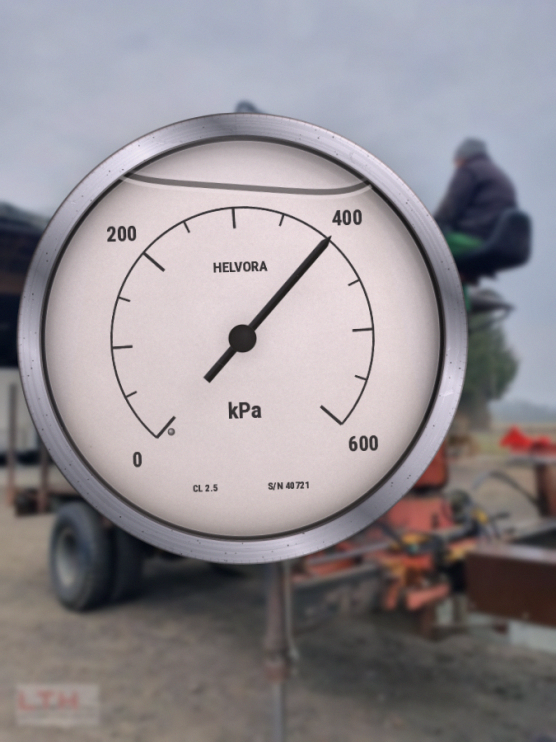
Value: 400 kPa
